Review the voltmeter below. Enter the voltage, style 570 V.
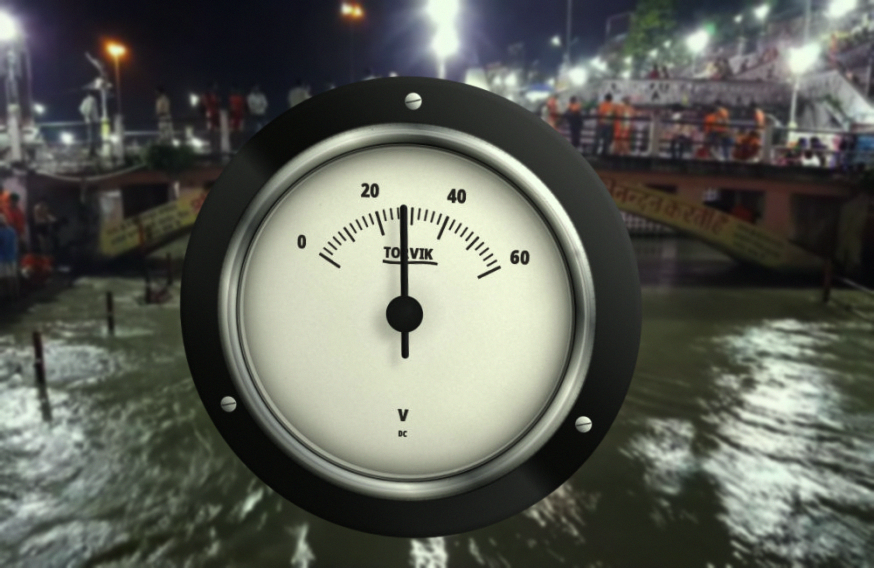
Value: 28 V
